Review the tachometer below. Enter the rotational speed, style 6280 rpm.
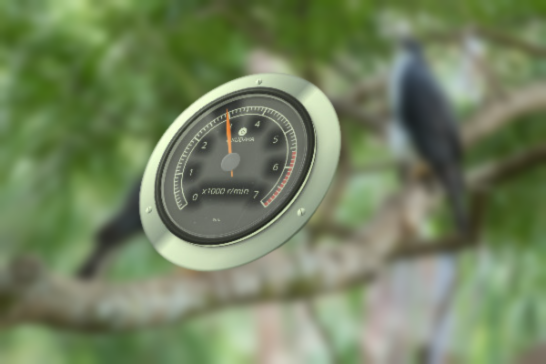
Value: 3000 rpm
